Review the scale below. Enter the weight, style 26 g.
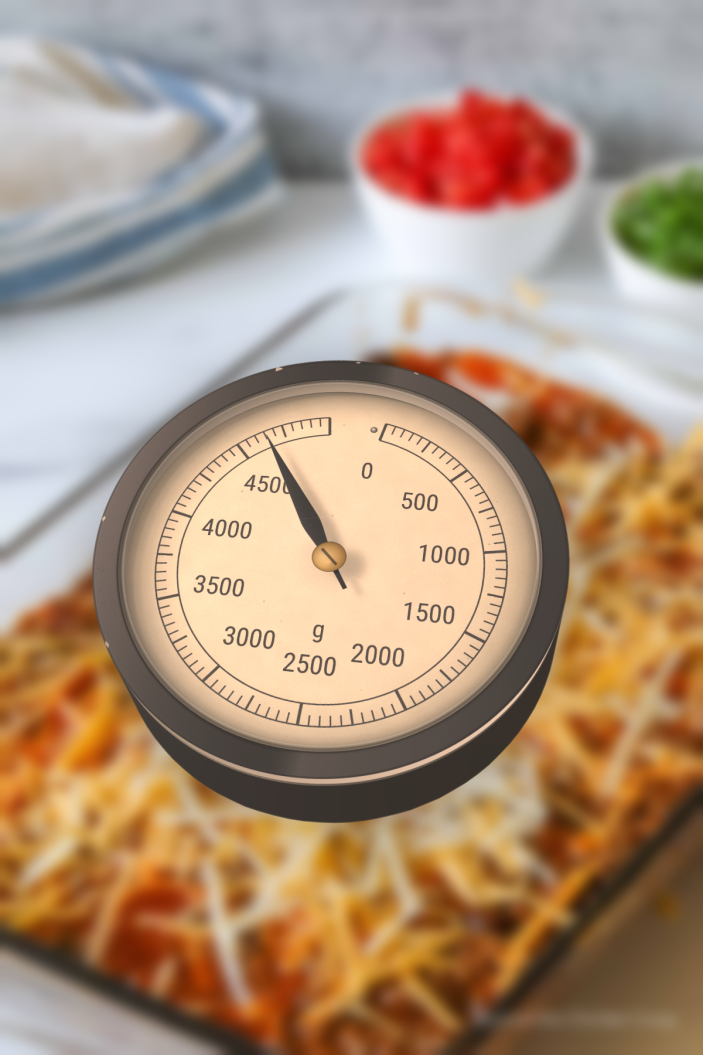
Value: 4650 g
